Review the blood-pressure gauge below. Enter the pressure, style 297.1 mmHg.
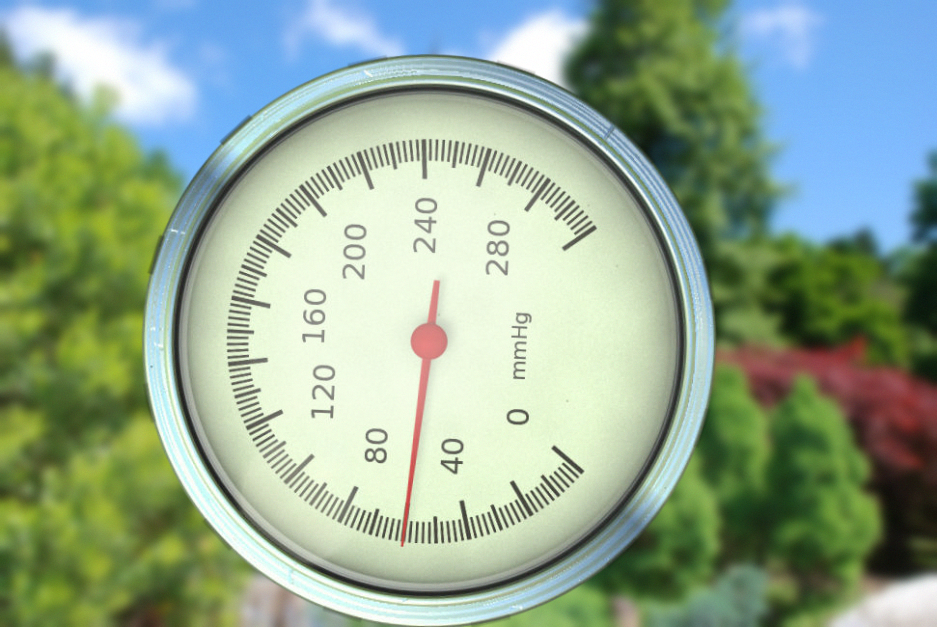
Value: 60 mmHg
